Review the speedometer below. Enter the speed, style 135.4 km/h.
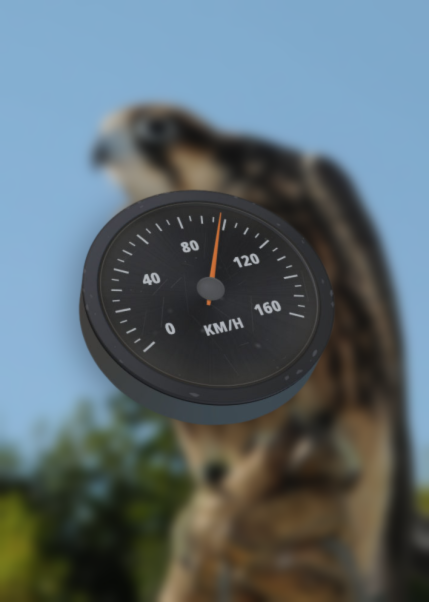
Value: 97.5 km/h
